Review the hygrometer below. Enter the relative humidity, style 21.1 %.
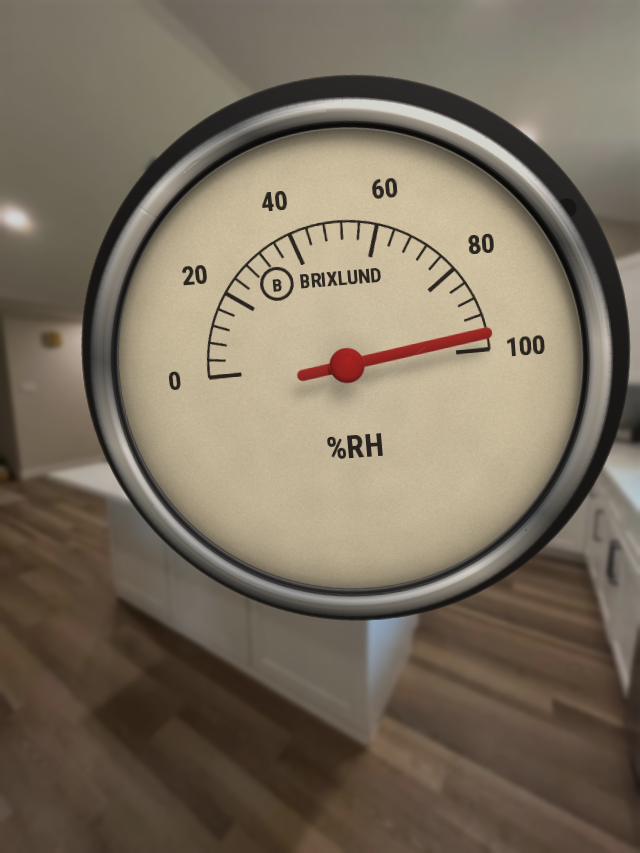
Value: 96 %
